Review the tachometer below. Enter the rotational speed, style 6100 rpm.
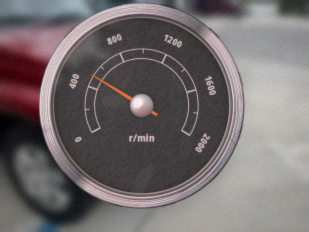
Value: 500 rpm
